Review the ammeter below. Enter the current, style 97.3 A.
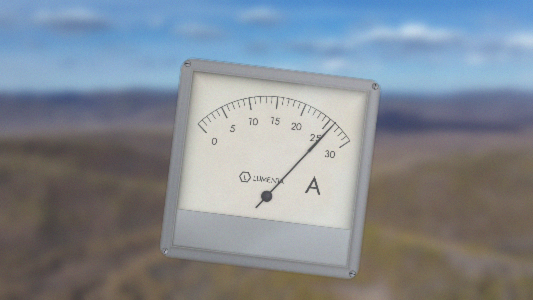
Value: 26 A
